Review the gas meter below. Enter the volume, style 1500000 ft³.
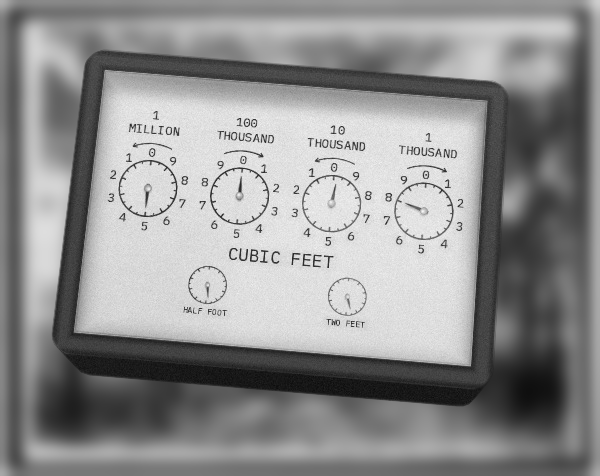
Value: 499800 ft³
